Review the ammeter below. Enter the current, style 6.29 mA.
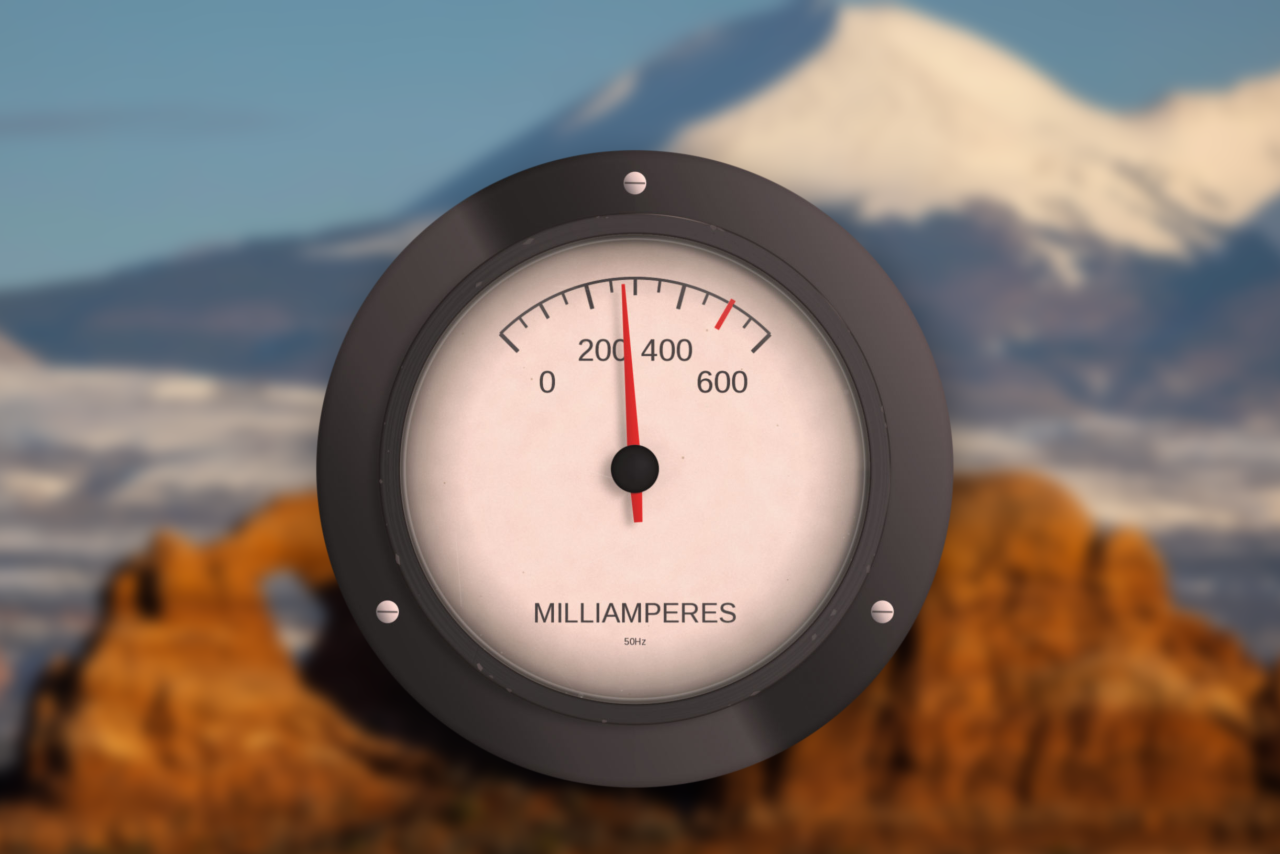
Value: 275 mA
